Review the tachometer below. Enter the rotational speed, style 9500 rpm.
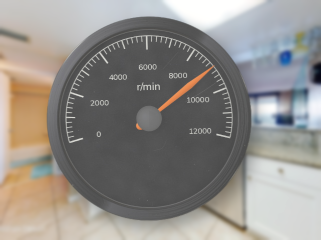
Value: 9000 rpm
